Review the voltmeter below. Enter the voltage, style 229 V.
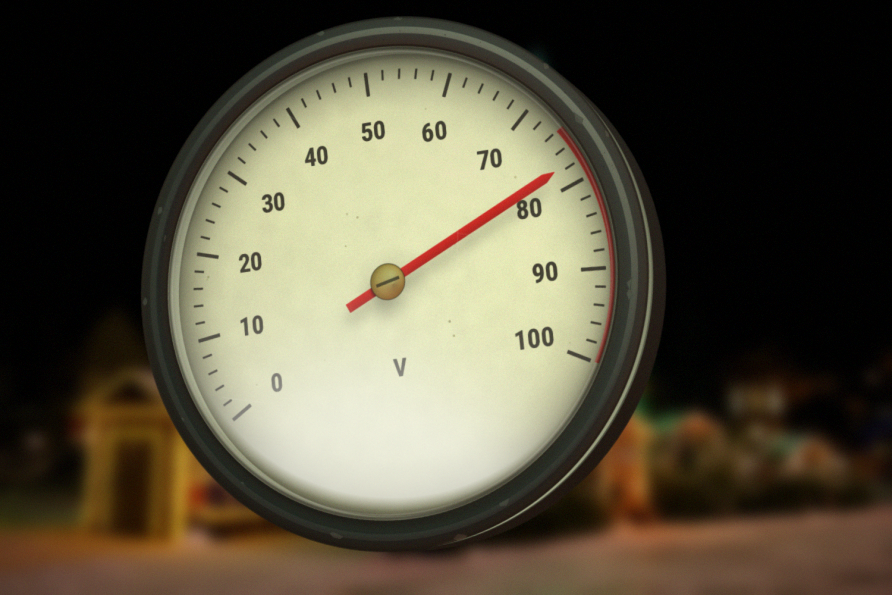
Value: 78 V
